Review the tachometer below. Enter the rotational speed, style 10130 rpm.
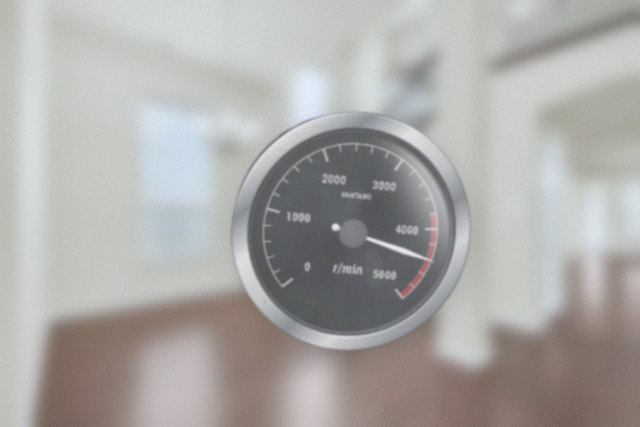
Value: 4400 rpm
